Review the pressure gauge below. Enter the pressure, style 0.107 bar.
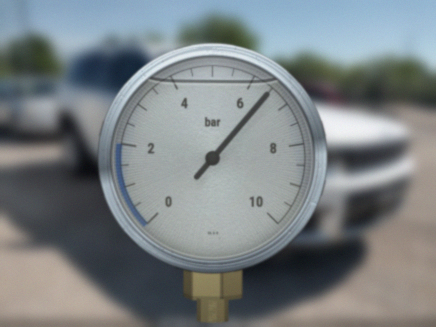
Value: 6.5 bar
